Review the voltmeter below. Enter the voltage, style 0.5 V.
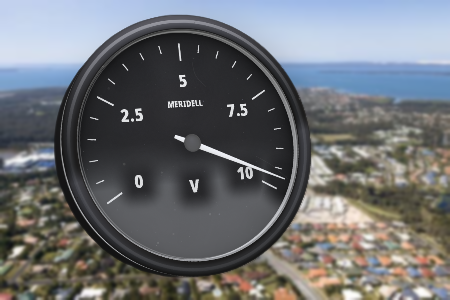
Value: 9.75 V
